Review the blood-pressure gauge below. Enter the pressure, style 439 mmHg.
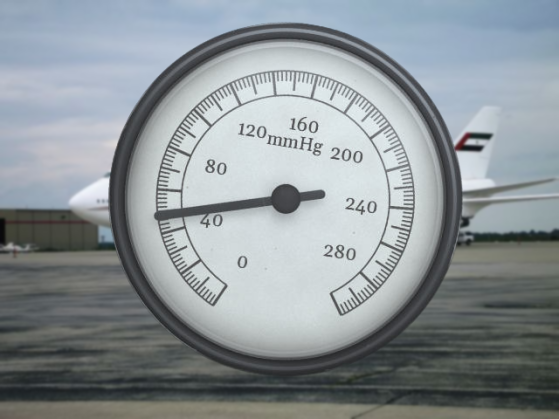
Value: 48 mmHg
